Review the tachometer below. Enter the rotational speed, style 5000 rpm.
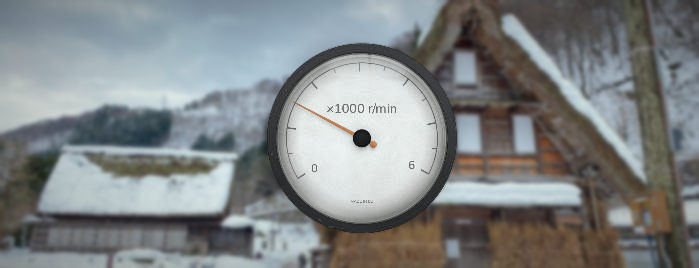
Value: 1500 rpm
